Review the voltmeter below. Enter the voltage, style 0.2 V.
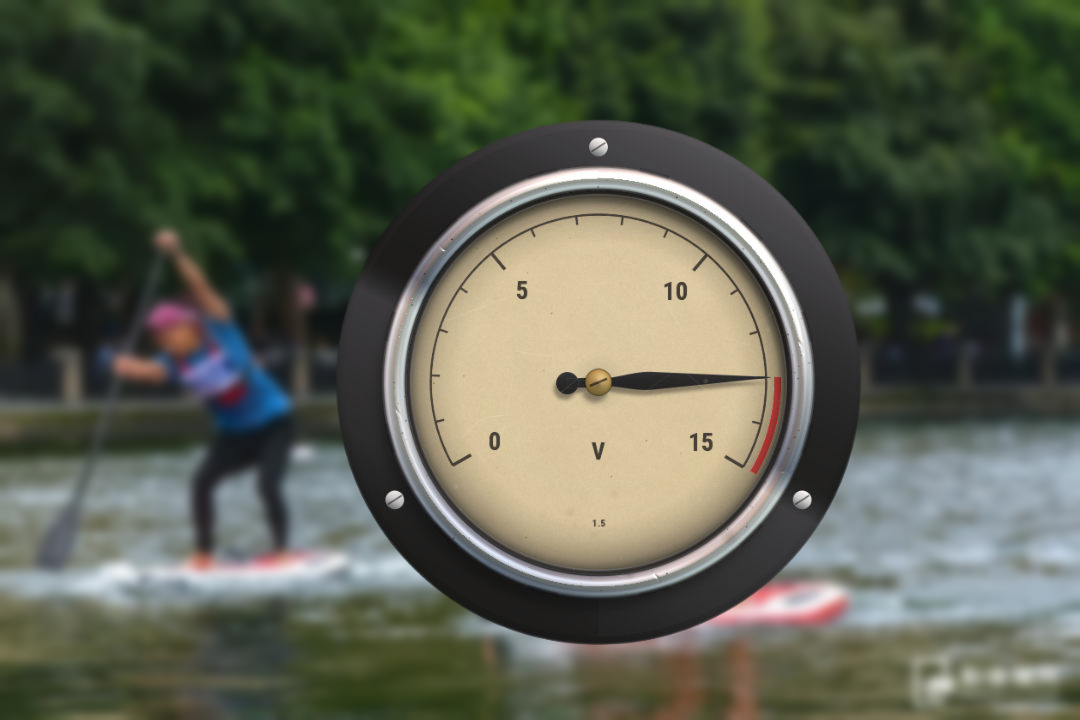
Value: 13 V
